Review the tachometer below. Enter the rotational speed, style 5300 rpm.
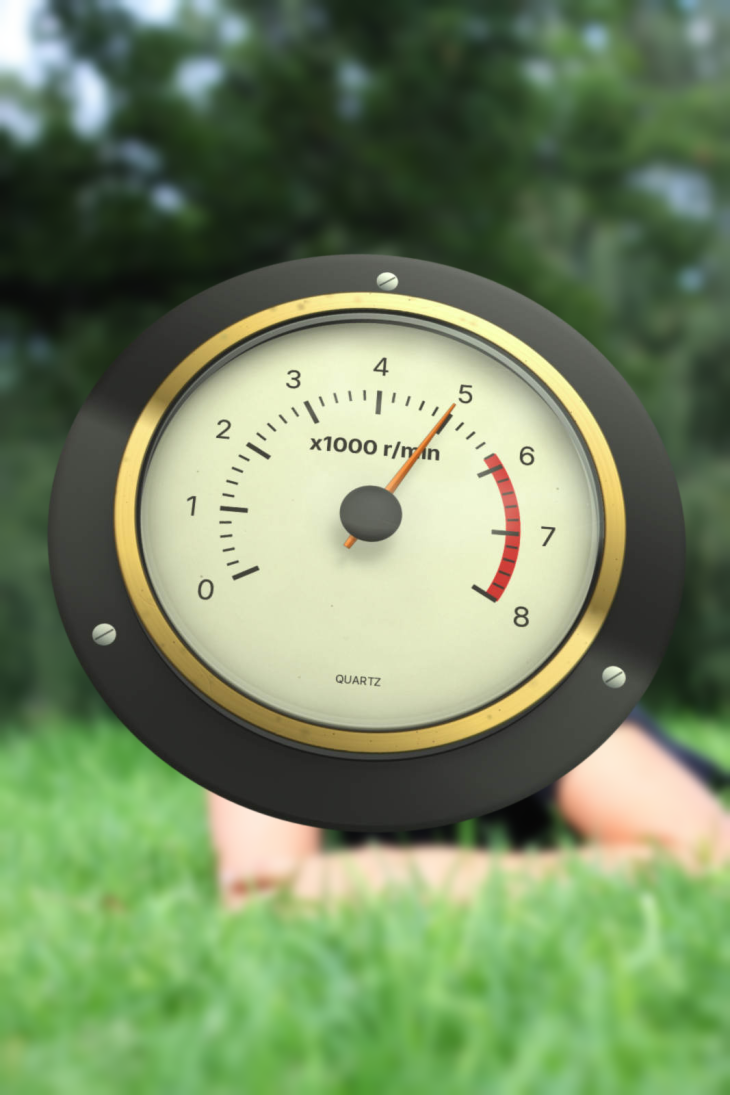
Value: 5000 rpm
